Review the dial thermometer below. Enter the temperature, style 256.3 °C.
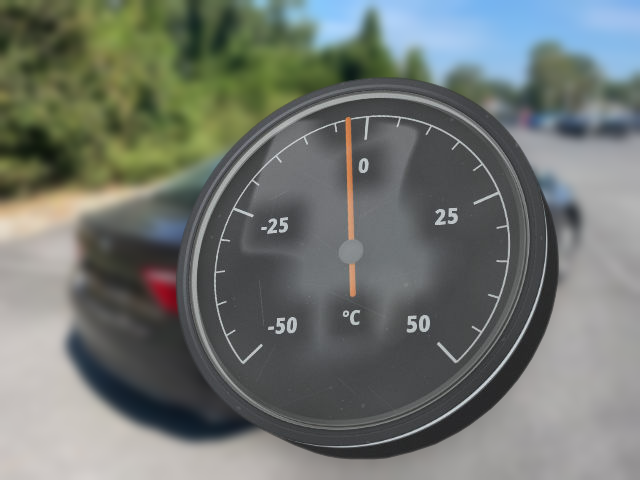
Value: -2.5 °C
